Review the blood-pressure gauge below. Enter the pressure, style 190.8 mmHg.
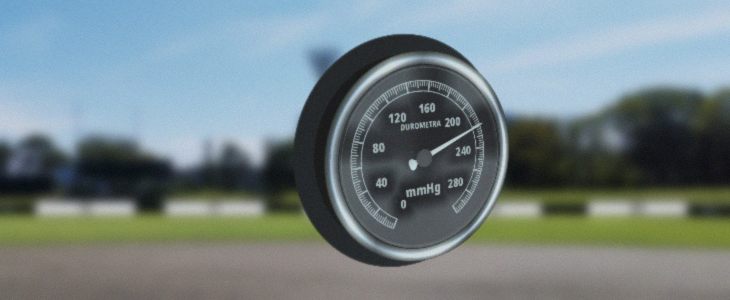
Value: 220 mmHg
